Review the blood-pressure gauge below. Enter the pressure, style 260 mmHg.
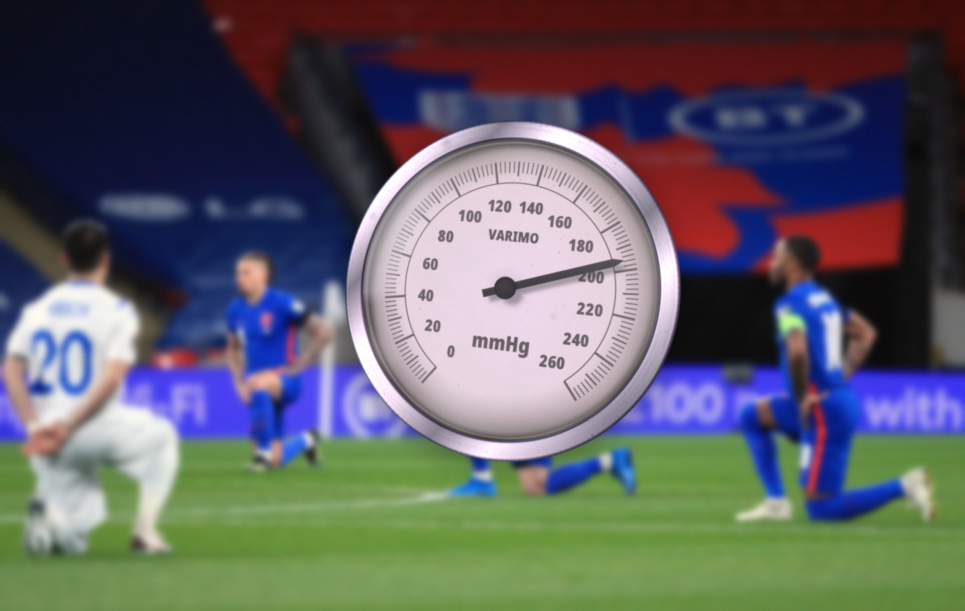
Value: 196 mmHg
